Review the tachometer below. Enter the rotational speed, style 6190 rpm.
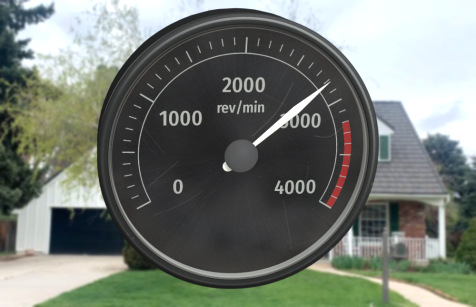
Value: 2800 rpm
